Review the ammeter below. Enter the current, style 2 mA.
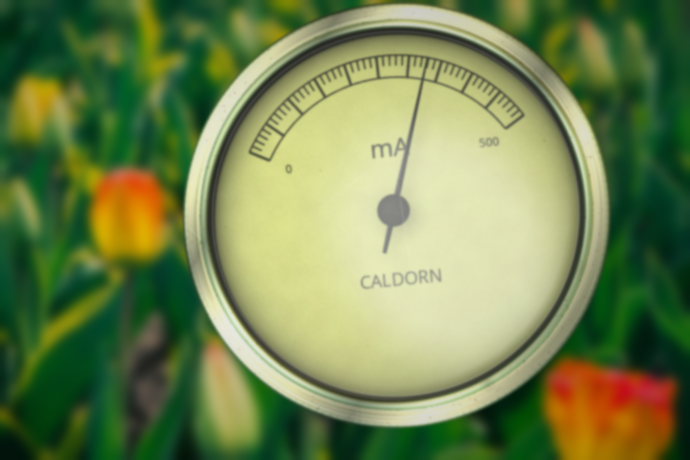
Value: 330 mA
